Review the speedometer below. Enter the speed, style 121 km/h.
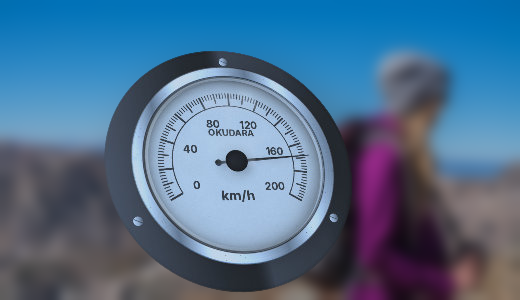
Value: 170 km/h
